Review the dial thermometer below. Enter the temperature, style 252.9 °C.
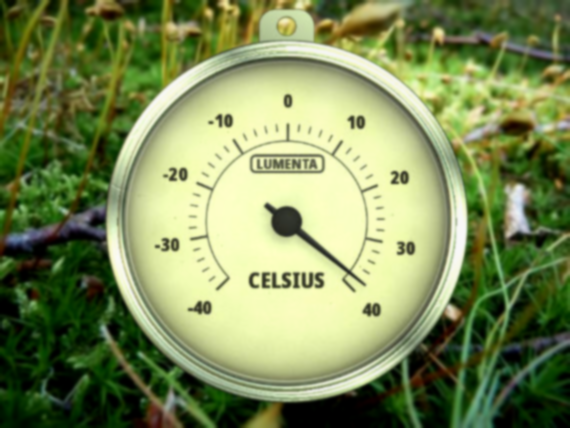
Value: 38 °C
